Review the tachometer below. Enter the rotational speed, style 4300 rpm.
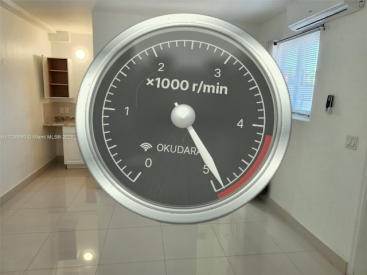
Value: 4900 rpm
